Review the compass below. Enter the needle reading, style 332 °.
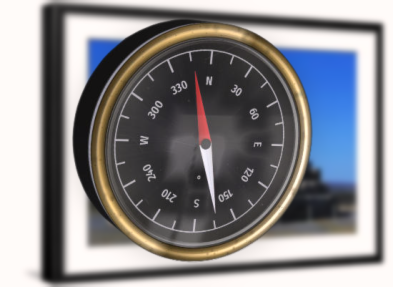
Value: 345 °
